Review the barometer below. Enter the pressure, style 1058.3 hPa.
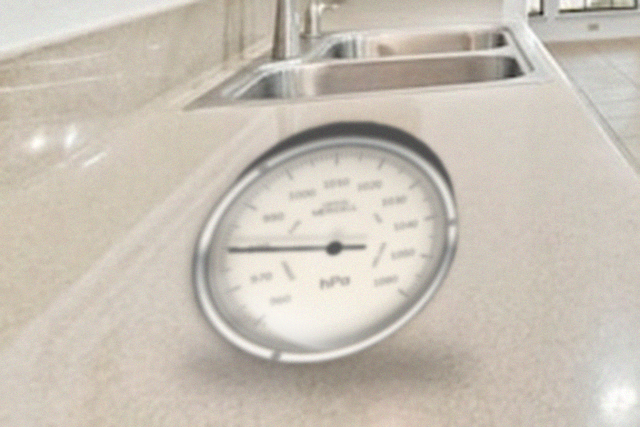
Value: 980 hPa
